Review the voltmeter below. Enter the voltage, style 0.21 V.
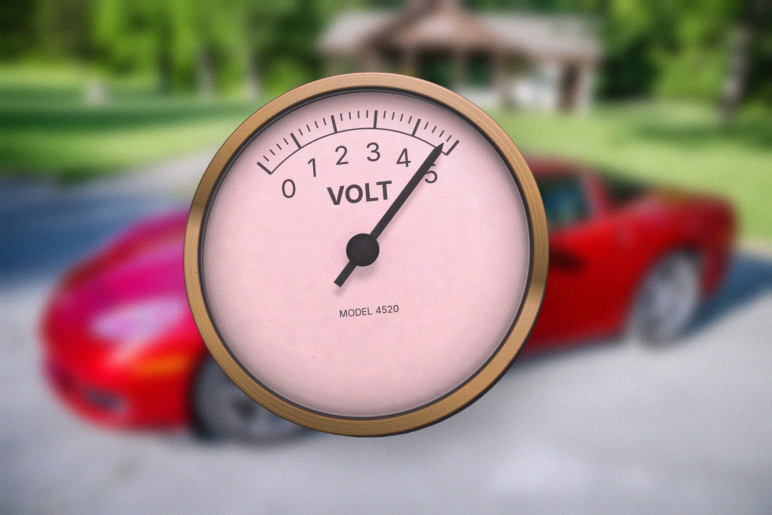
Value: 4.8 V
